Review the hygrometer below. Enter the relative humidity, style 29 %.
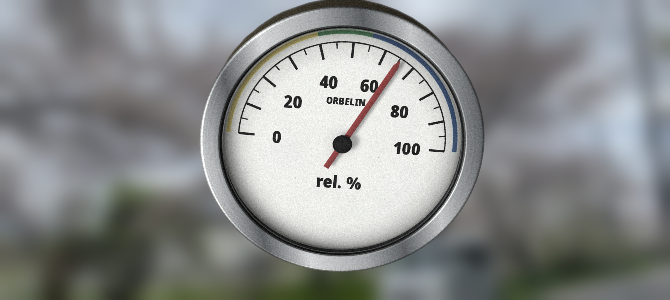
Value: 65 %
